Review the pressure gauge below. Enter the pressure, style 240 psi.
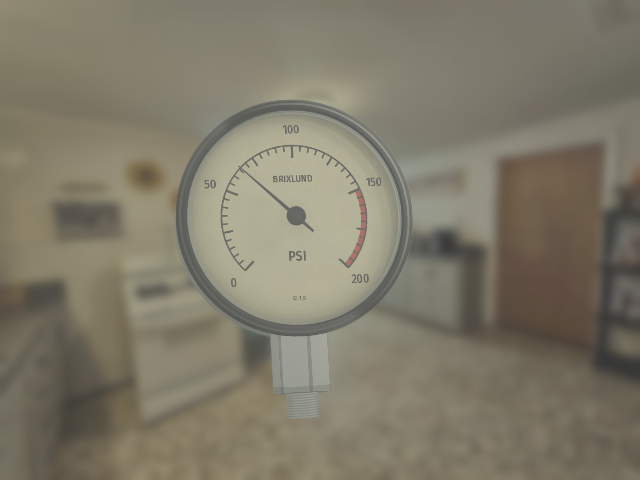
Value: 65 psi
